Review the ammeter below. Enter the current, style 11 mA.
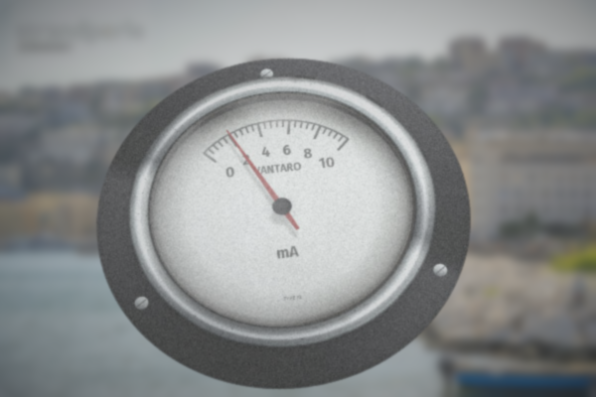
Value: 2 mA
